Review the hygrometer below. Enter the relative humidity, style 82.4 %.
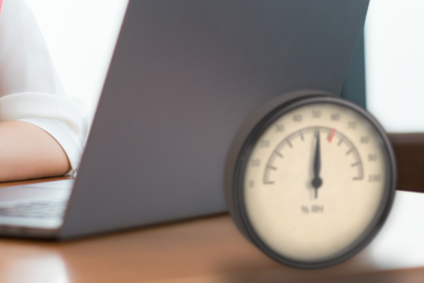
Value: 50 %
